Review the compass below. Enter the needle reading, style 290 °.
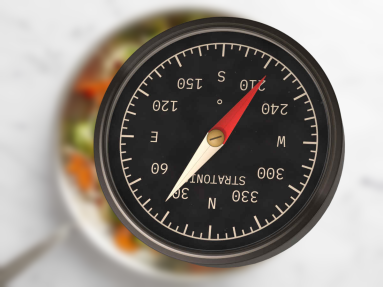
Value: 215 °
